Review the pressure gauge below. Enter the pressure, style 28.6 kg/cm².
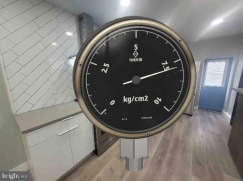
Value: 7.75 kg/cm²
